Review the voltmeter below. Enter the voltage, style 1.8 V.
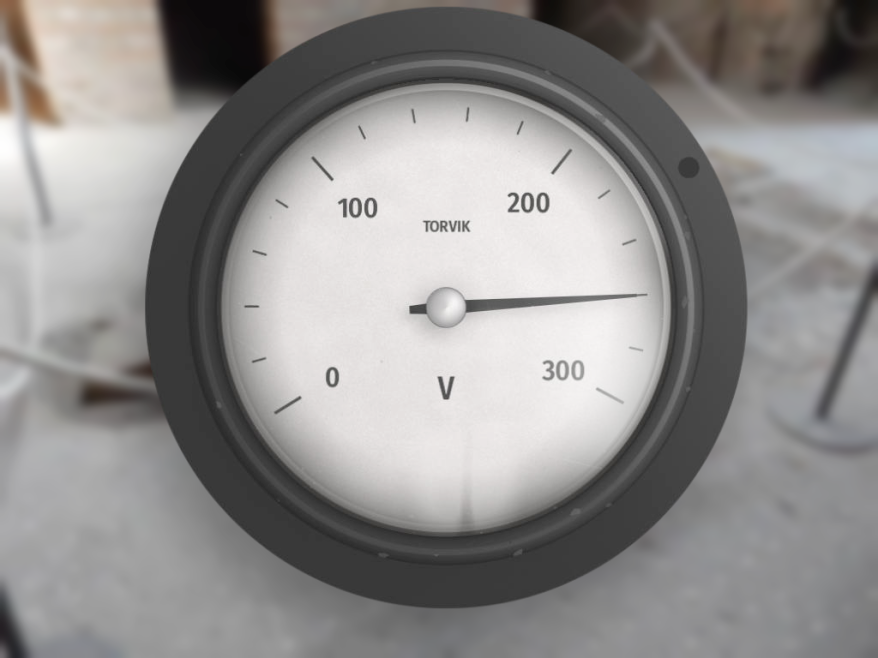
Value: 260 V
